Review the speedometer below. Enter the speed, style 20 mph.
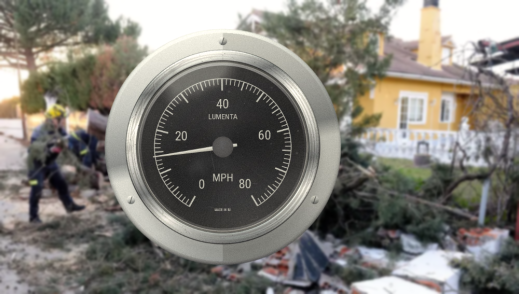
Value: 14 mph
